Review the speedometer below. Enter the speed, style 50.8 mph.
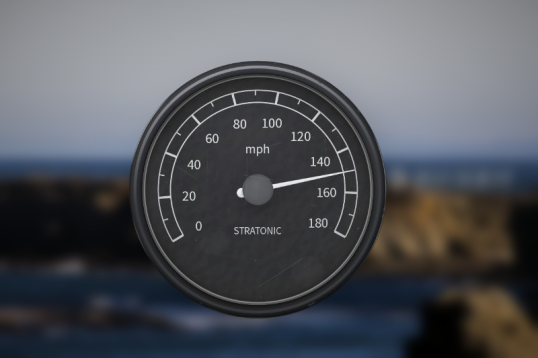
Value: 150 mph
